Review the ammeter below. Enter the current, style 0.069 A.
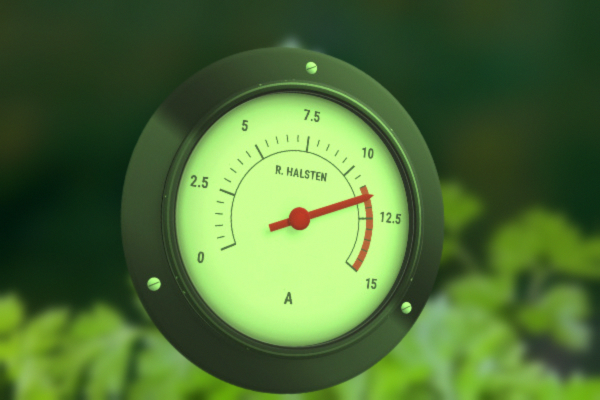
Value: 11.5 A
